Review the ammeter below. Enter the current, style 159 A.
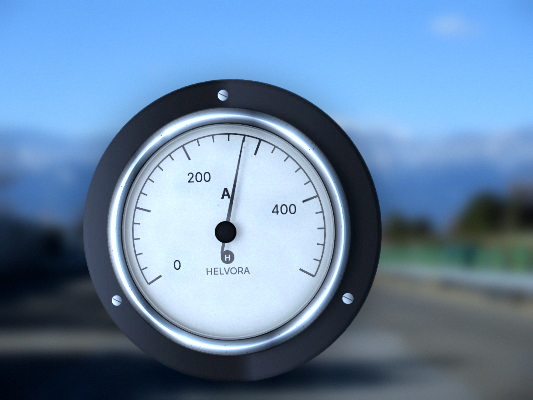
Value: 280 A
